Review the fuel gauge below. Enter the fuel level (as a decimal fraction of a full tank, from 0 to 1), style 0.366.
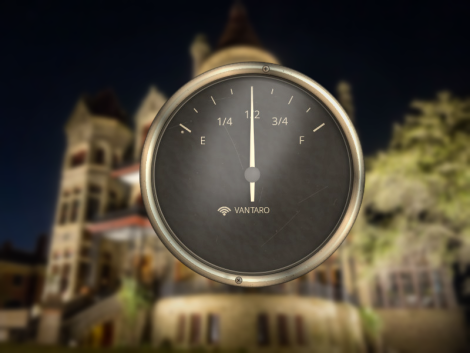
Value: 0.5
